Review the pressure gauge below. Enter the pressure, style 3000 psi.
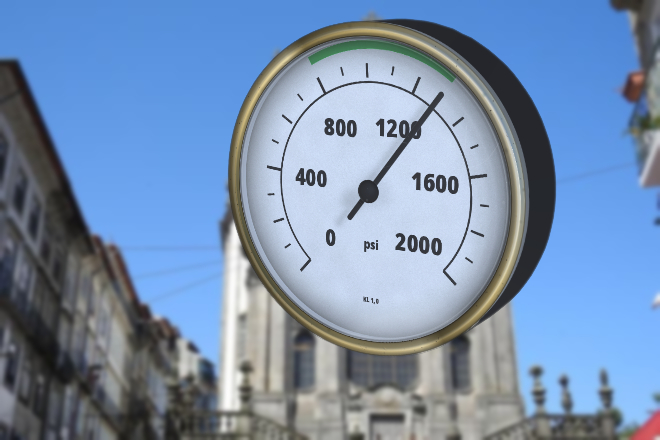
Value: 1300 psi
